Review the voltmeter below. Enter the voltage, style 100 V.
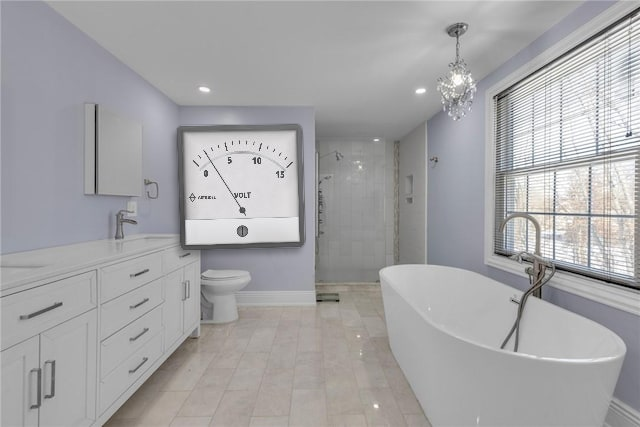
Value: 2 V
